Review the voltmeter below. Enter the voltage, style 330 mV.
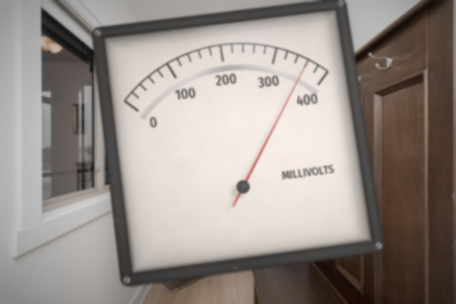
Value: 360 mV
